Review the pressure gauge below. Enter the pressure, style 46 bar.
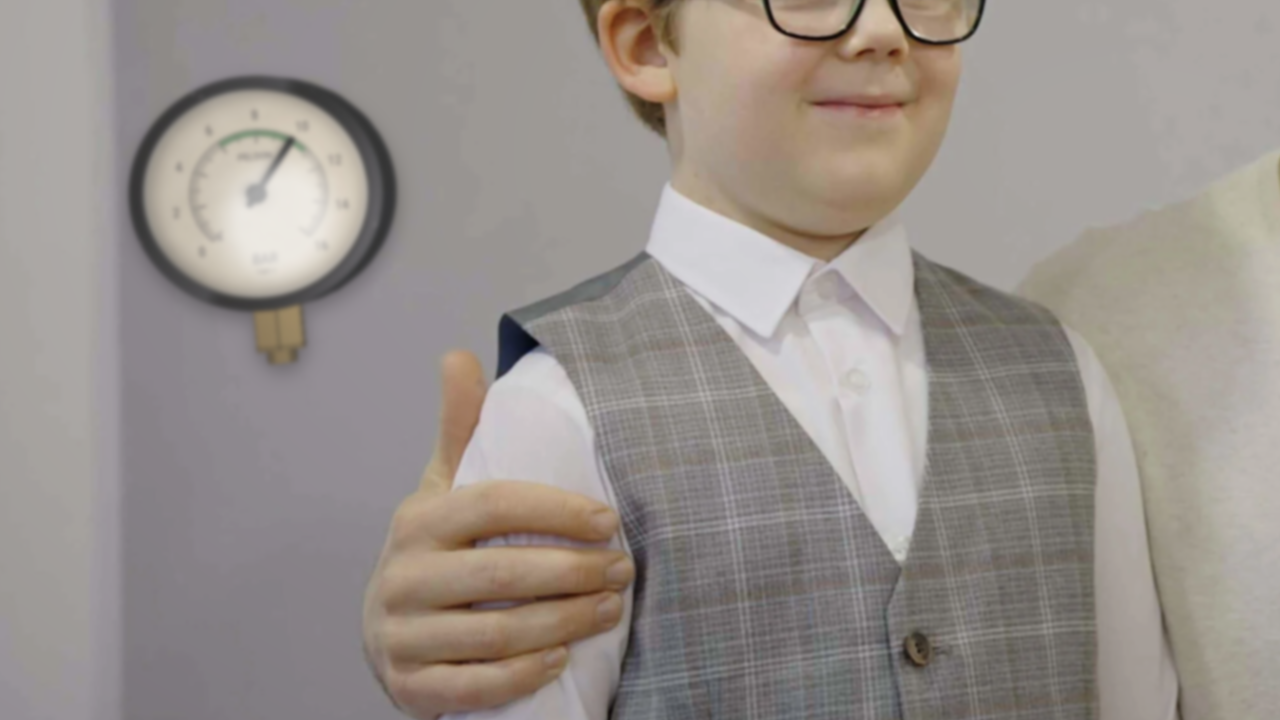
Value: 10 bar
